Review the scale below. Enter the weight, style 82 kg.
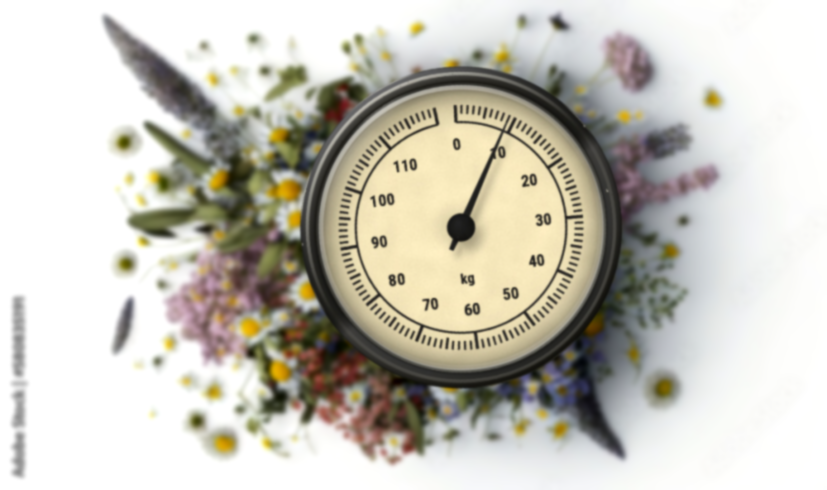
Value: 9 kg
